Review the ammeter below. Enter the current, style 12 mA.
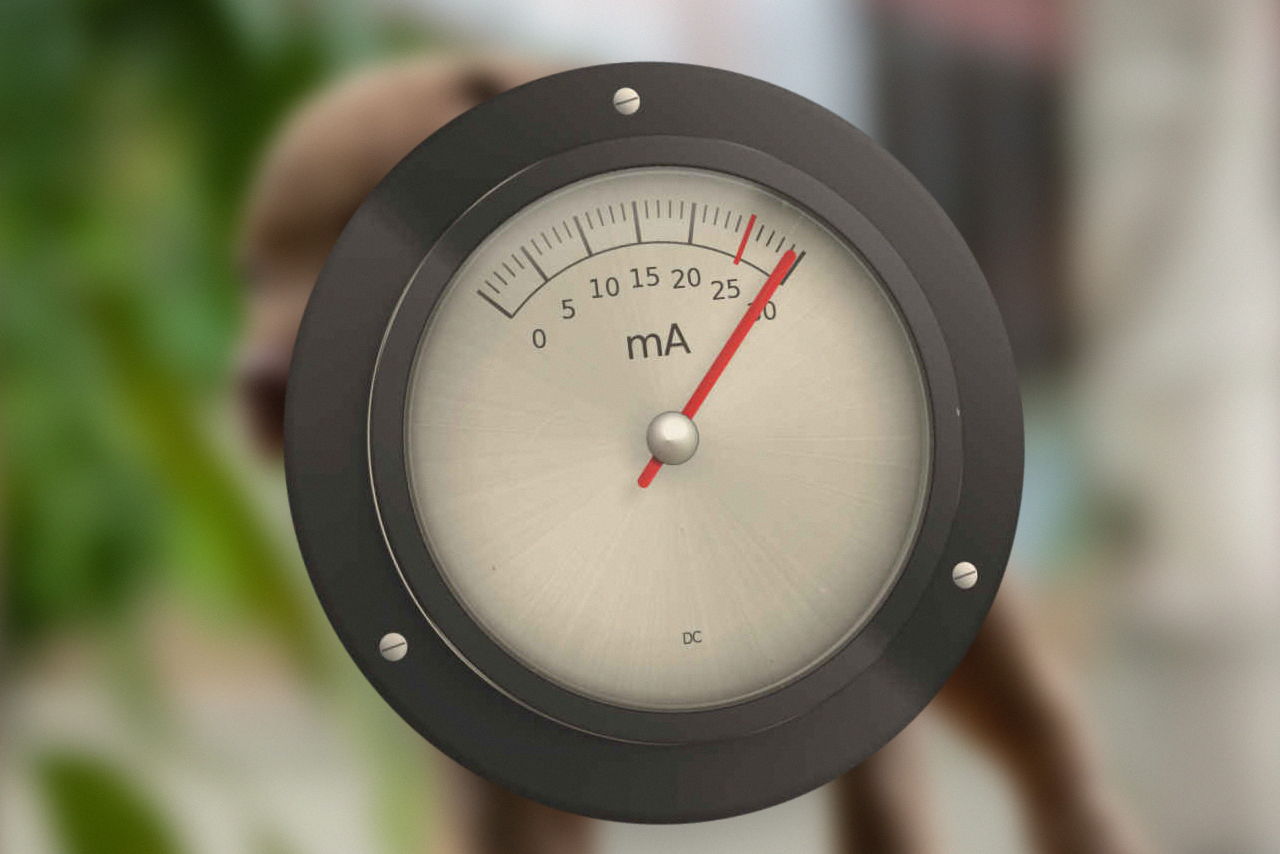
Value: 29 mA
